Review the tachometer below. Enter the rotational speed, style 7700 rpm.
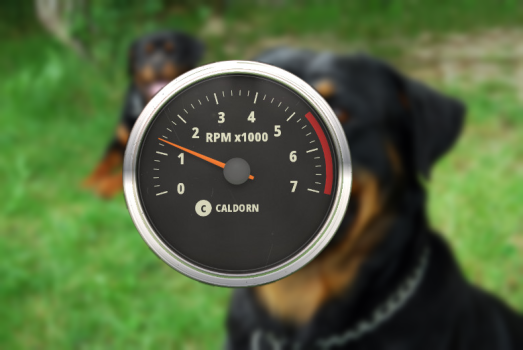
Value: 1300 rpm
